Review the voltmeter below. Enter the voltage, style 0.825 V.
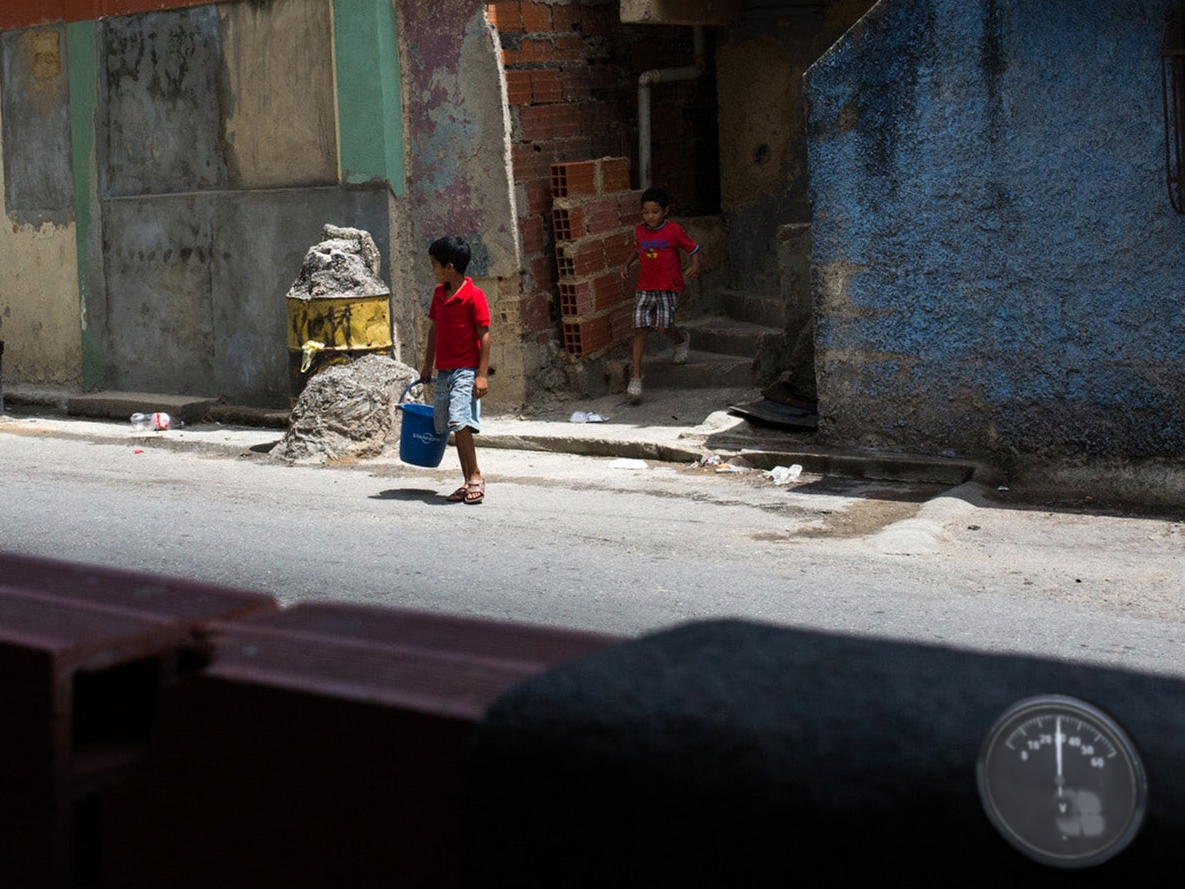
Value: 30 V
